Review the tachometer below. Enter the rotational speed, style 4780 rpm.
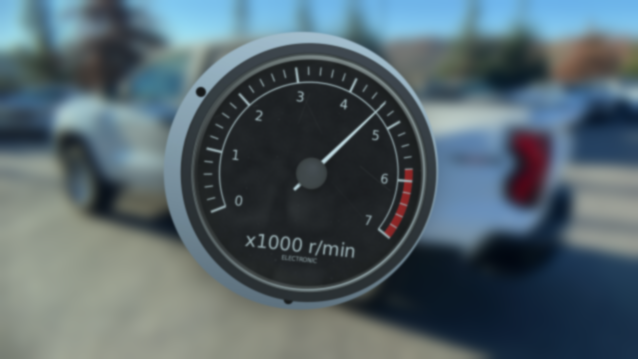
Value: 4600 rpm
